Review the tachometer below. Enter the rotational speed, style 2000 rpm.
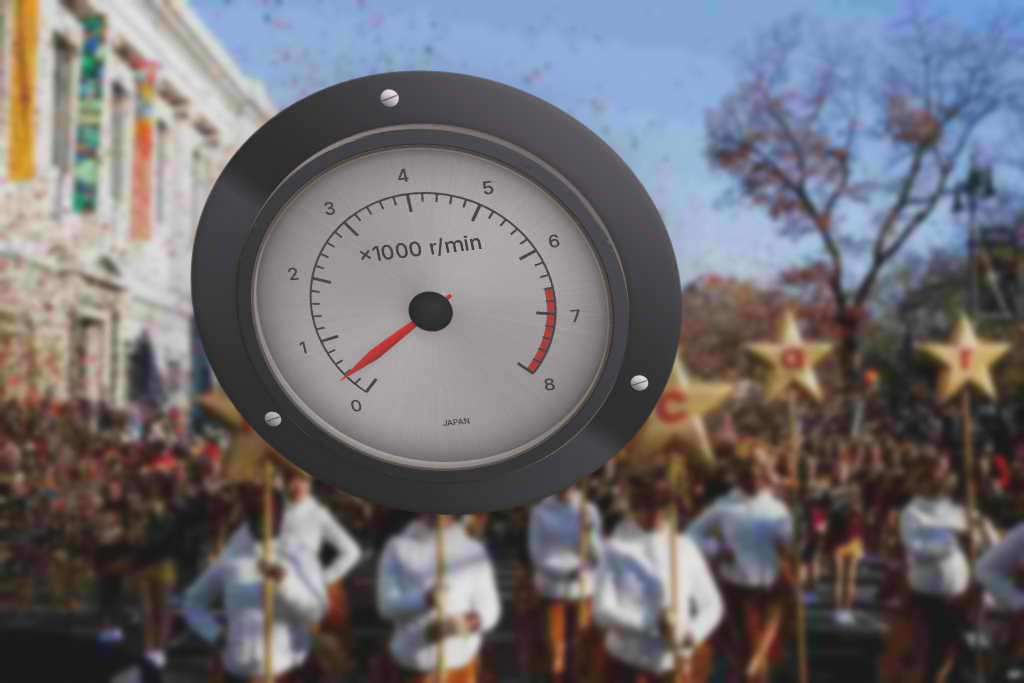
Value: 400 rpm
